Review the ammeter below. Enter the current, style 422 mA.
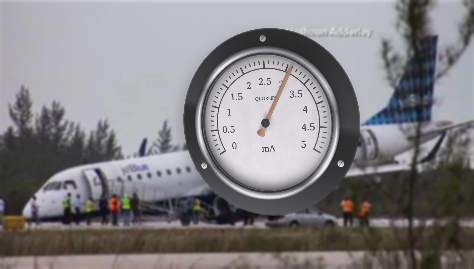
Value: 3.1 mA
